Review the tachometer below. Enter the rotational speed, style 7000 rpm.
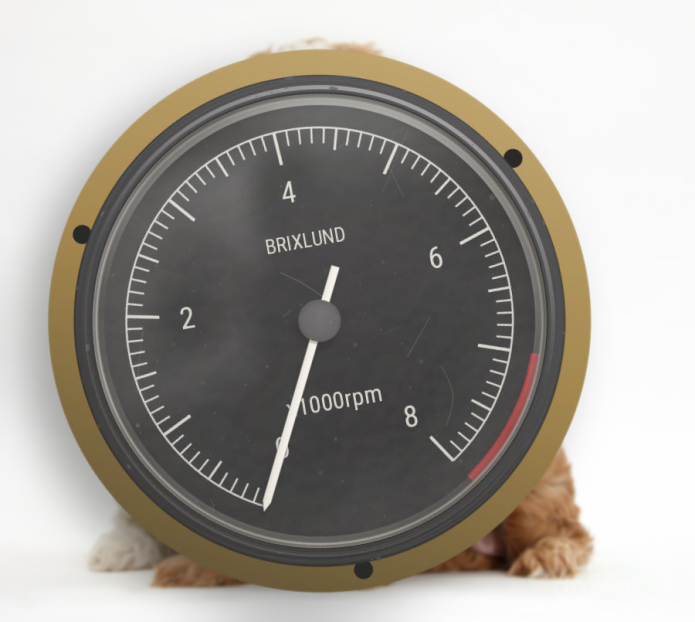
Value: 0 rpm
